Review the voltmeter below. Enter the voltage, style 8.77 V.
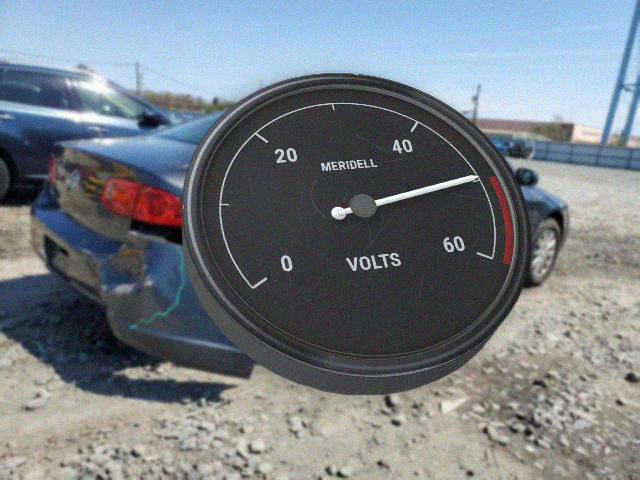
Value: 50 V
